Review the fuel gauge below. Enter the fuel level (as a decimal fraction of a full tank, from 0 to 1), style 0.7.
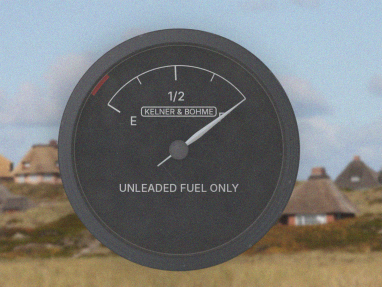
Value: 1
